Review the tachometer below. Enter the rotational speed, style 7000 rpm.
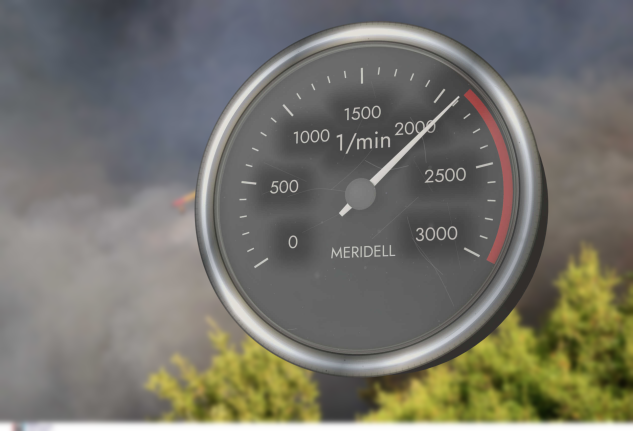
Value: 2100 rpm
